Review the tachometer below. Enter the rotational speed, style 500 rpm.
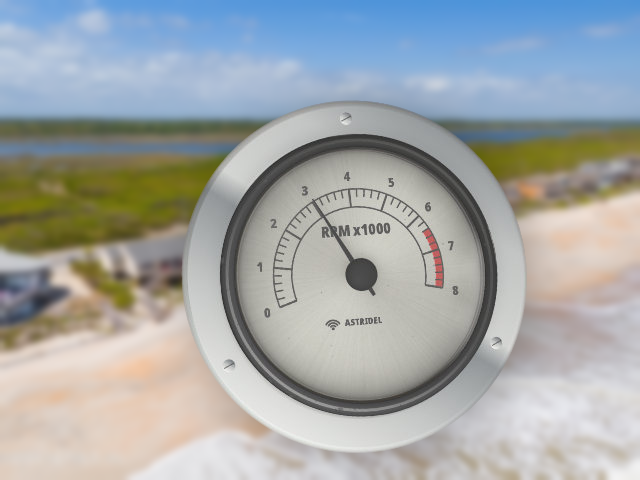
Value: 3000 rpm
